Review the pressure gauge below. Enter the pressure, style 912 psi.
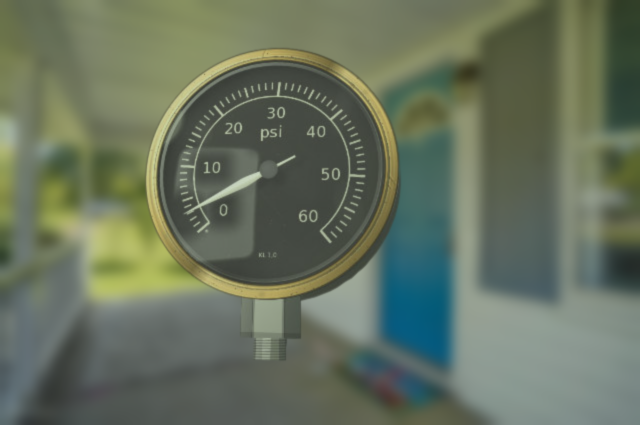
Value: 3 psi
